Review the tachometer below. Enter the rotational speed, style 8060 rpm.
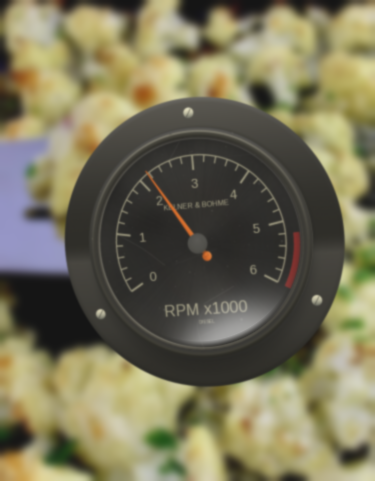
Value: 2200 rpm
